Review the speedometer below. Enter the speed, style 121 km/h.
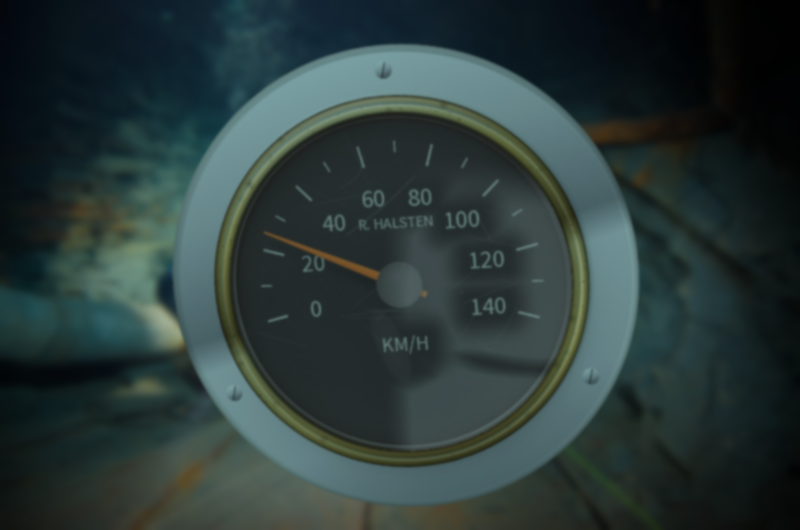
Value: 25 km/h
